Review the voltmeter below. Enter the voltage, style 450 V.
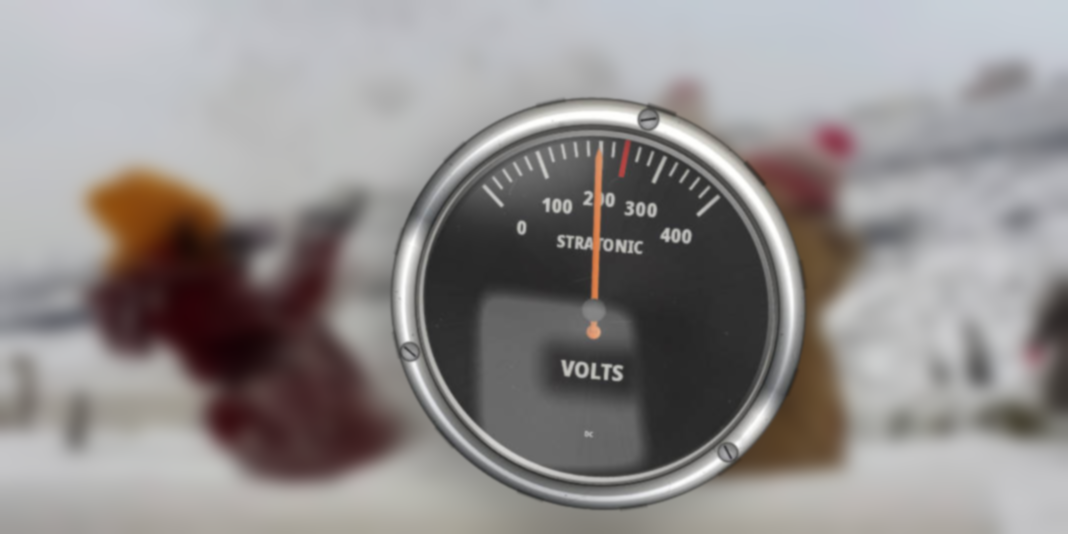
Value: 200 V
